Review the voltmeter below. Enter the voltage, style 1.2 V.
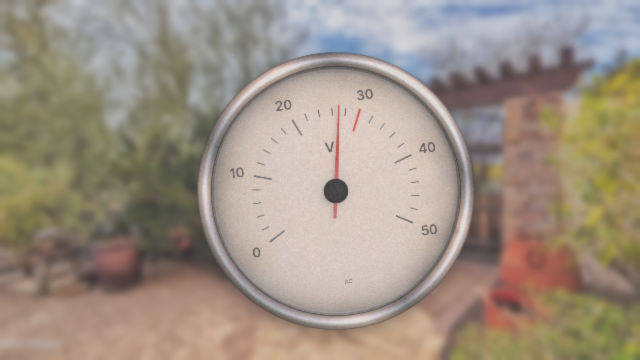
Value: 27 V
